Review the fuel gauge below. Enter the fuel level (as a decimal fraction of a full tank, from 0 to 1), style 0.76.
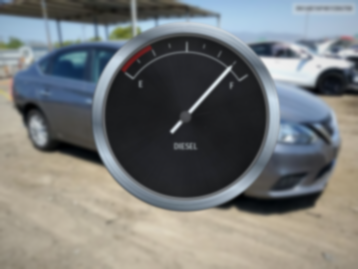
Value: 0.875
